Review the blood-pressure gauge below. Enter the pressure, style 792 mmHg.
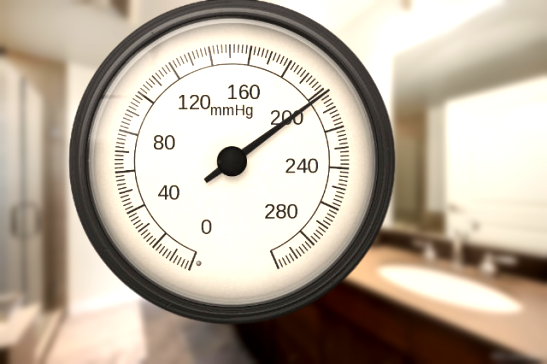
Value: 202 mmHg
